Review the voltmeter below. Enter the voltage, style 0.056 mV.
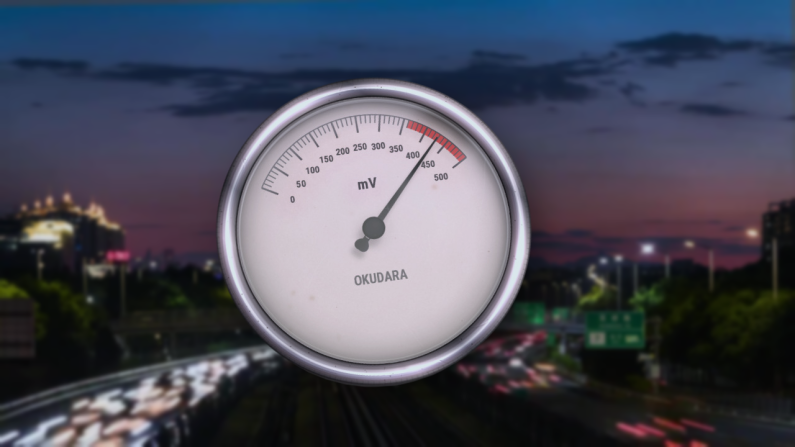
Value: 430 mV
